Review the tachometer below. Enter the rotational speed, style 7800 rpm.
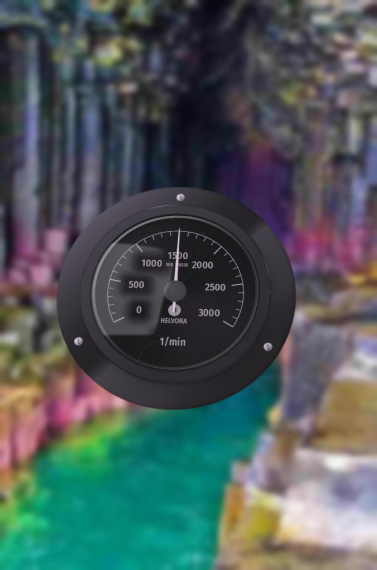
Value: 1500 rpm
